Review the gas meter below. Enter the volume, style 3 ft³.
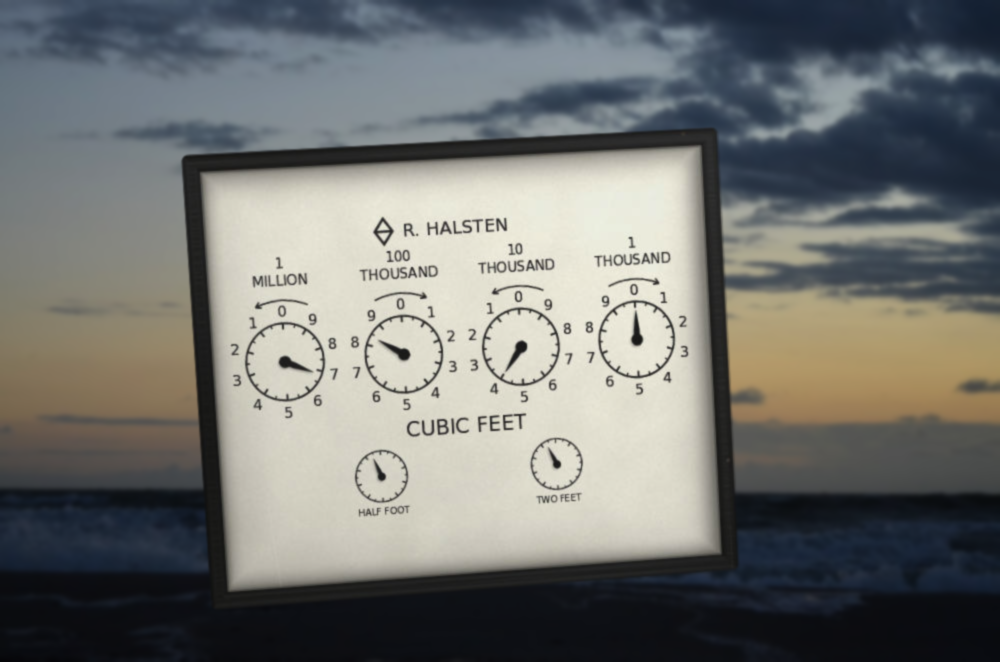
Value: 684000 ft³
